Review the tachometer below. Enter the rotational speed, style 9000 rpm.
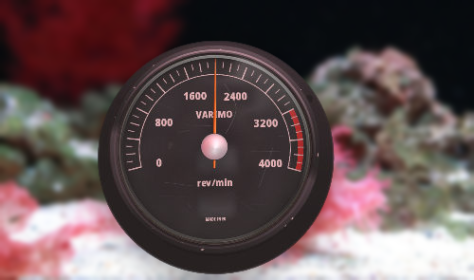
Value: 2000 rpm
